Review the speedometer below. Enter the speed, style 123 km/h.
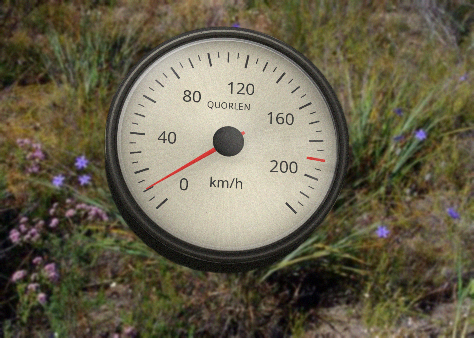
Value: 10 km/h
